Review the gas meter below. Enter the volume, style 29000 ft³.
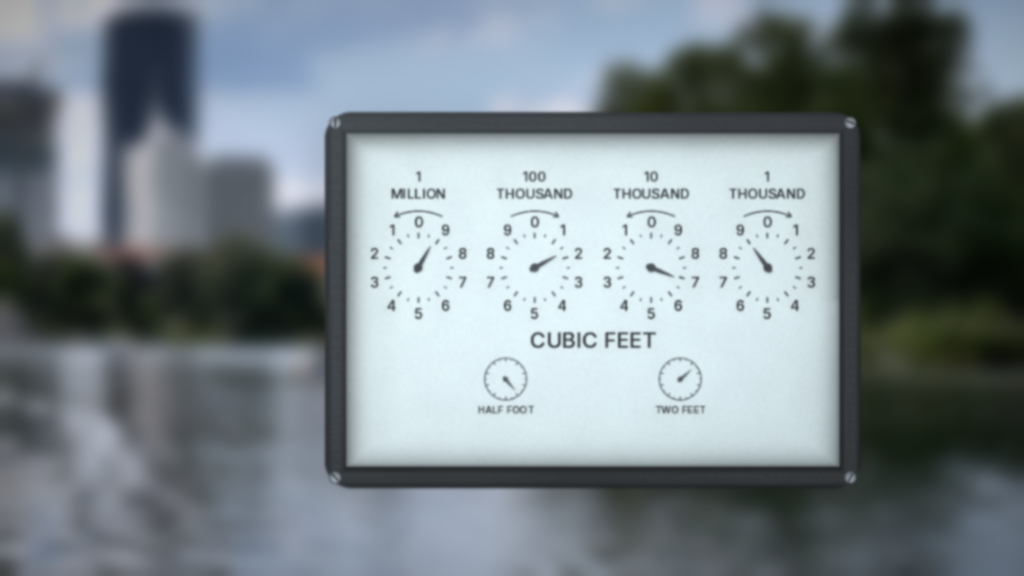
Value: 916900 ft³
